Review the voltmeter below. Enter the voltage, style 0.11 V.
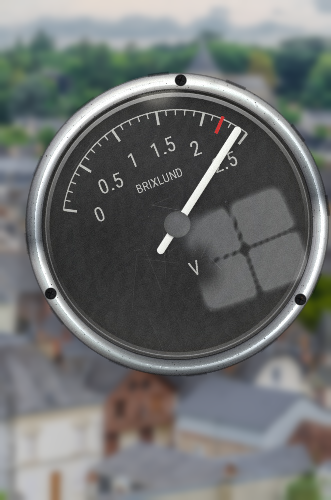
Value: 2.4 V
